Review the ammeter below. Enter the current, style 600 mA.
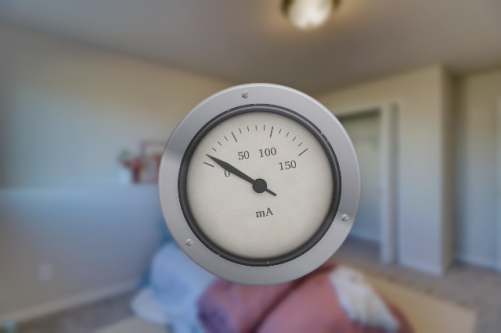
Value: 10 mA
